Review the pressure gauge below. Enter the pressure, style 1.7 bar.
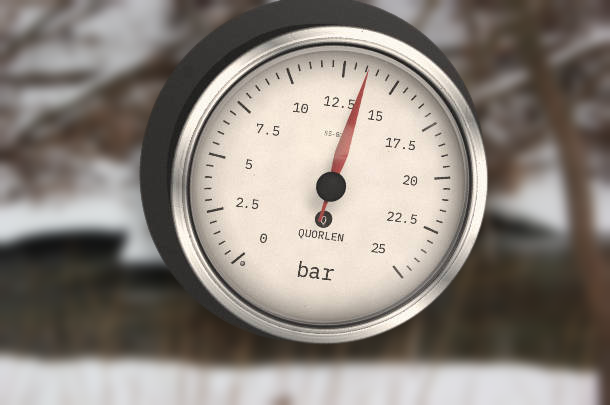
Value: 13.5 bar
